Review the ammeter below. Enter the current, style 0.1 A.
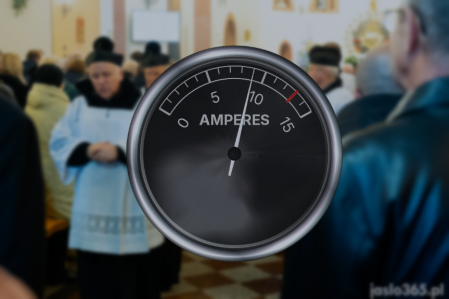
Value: 9 A
